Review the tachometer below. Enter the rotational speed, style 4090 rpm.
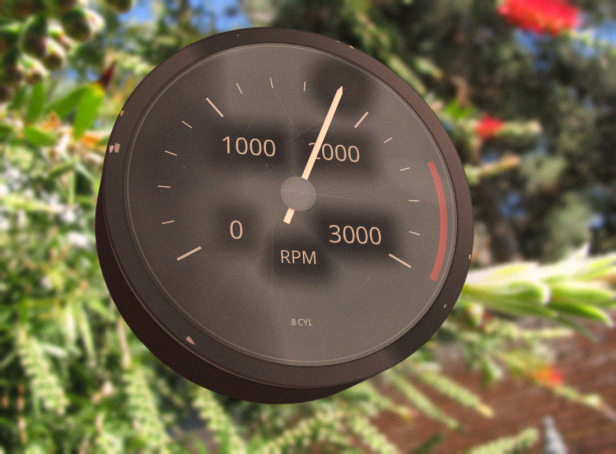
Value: 1800 rpm
